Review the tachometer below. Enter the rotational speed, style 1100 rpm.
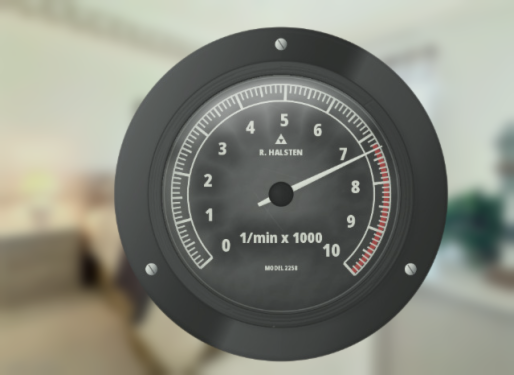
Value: 7300 rpm
